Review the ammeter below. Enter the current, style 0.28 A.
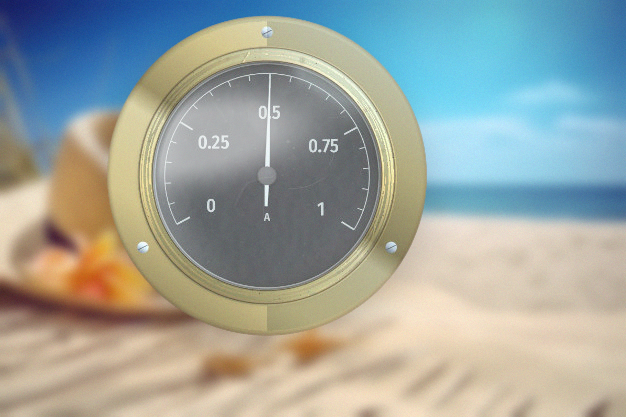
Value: 0.5 A
